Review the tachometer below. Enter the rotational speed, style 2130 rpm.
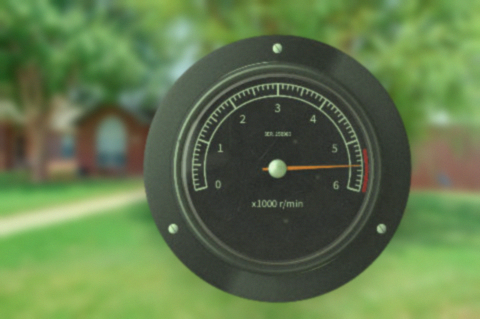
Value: 5500 rpm
